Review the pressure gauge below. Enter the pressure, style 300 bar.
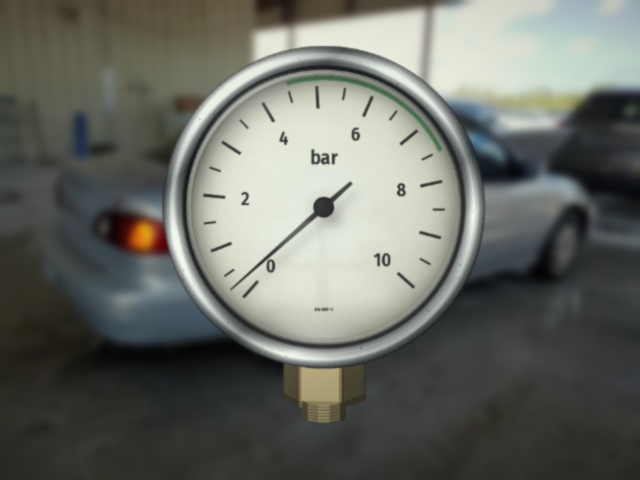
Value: 0.25 bar
